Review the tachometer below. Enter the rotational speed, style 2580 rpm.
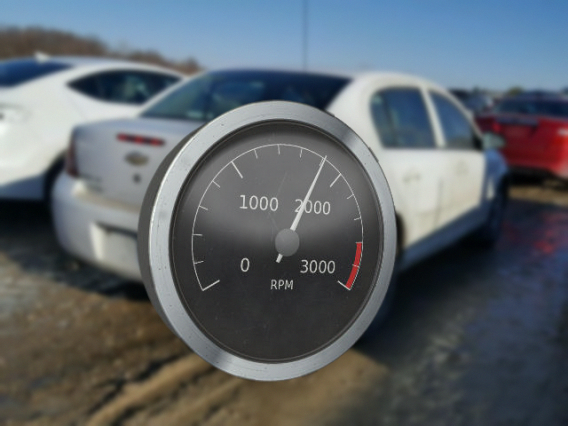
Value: 1800 rpm
